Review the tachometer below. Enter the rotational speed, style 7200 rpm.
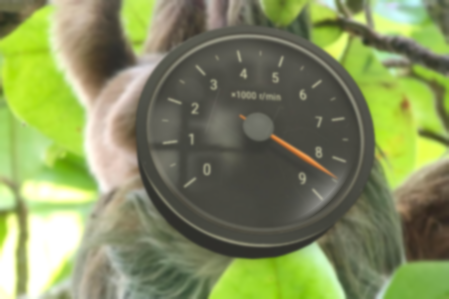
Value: 8500 rpm
